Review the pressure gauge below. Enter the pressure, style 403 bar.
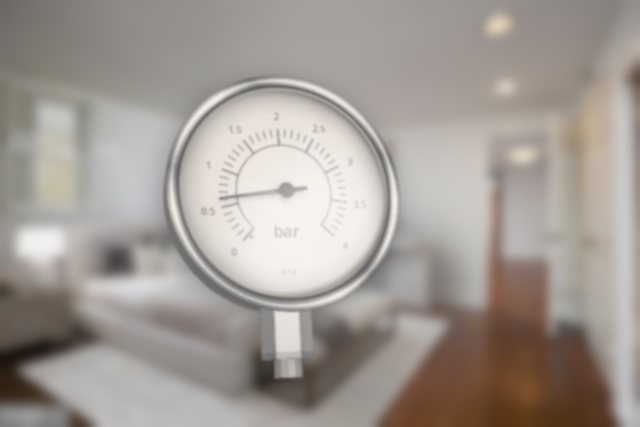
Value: 0.6 bar
